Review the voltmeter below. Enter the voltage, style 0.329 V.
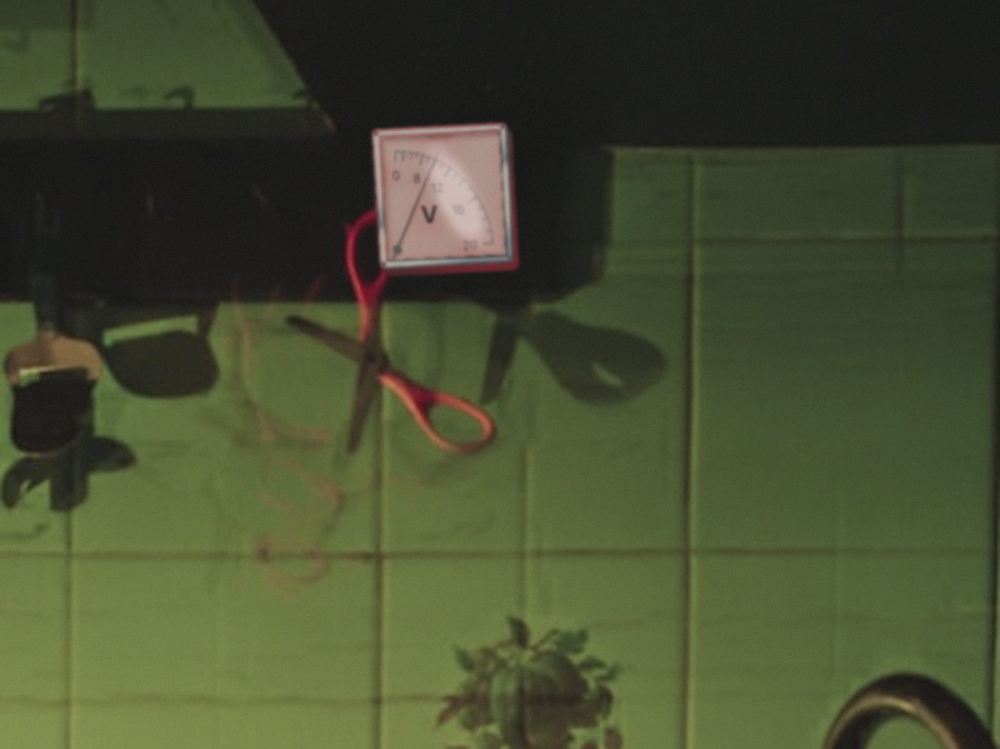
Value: 10 V
